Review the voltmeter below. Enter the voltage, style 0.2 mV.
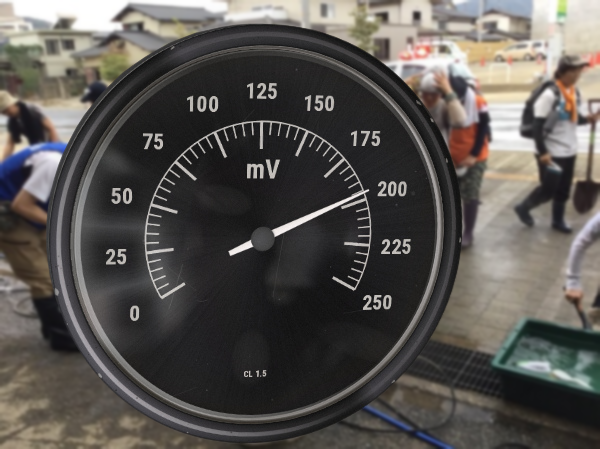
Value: 195 mV
